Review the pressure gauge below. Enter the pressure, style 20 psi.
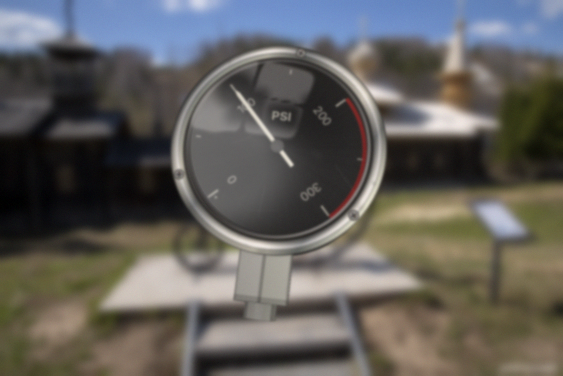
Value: 100 psi
